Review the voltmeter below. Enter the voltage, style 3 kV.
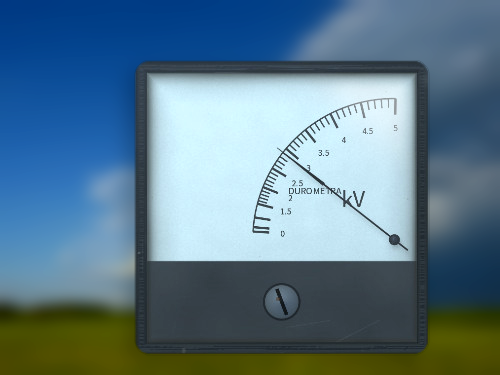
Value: 2.9 kV
